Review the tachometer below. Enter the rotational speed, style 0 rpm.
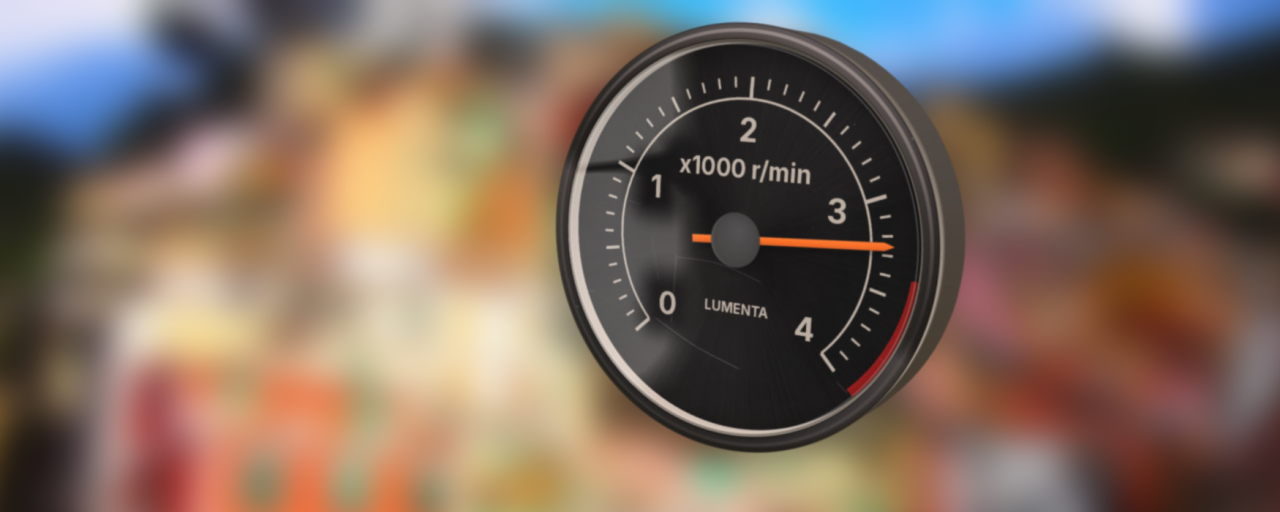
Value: 3250 rpm
